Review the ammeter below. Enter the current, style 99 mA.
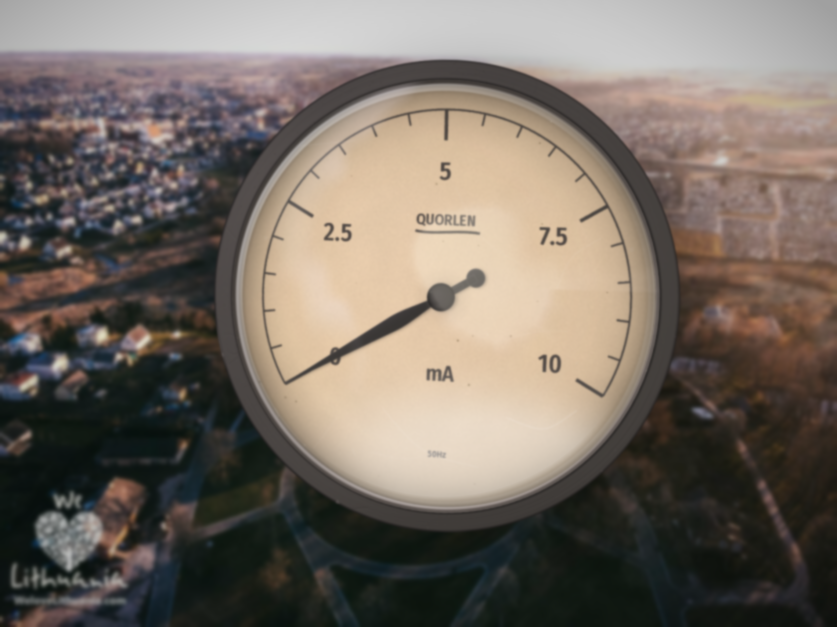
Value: 0 mA
